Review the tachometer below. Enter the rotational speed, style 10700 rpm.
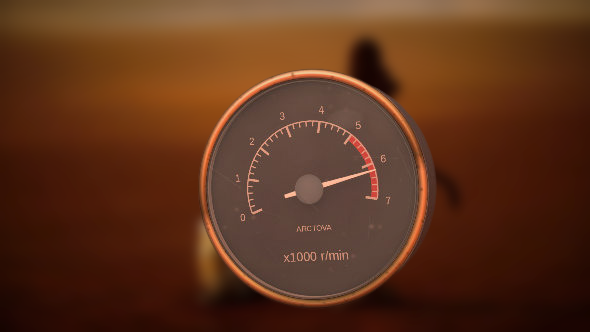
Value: 6200 rpm
